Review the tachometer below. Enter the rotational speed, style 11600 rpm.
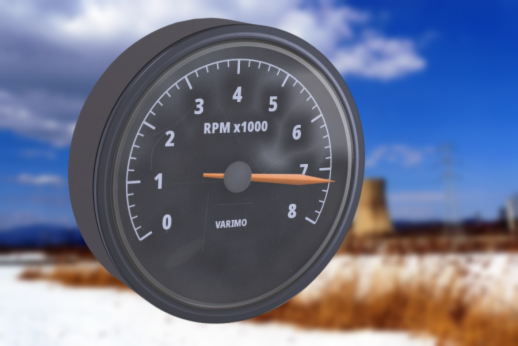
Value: 7200 rpm
